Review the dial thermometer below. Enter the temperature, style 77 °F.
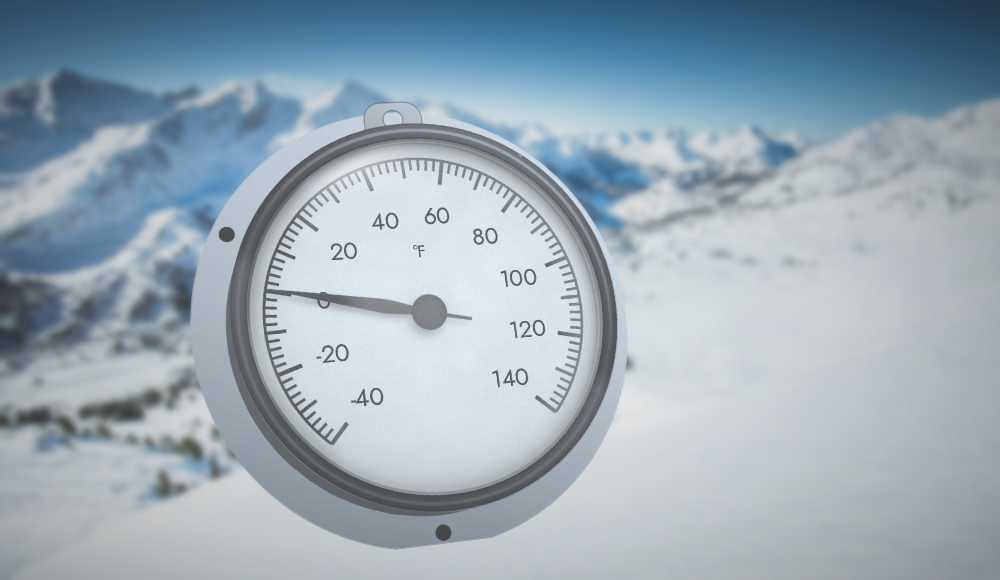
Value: 0 °F
